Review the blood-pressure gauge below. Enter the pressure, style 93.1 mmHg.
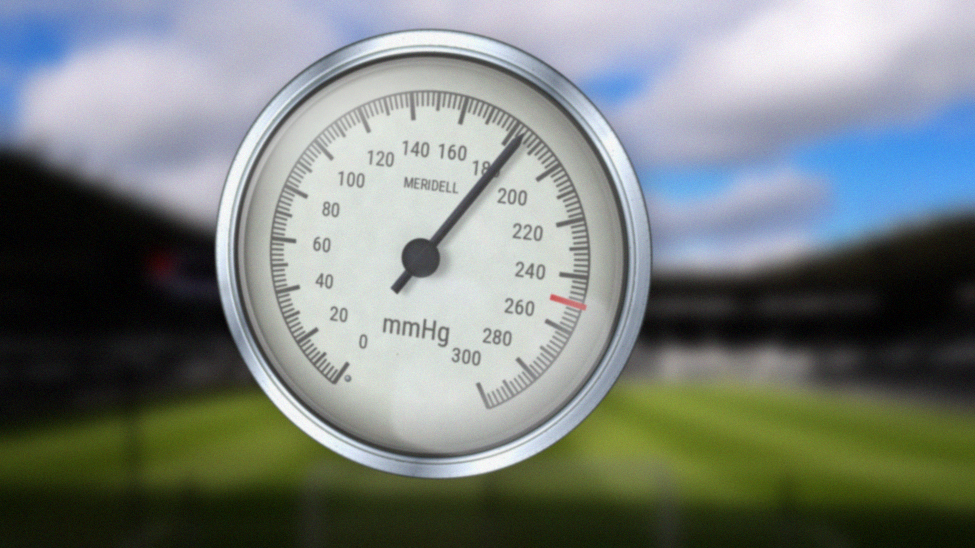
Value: 184 mmHg
